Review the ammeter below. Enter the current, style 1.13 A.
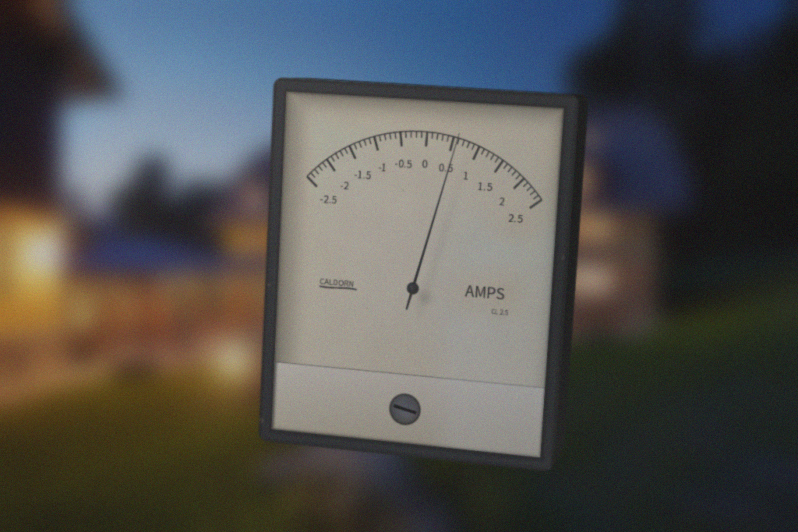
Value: 0.6 A
